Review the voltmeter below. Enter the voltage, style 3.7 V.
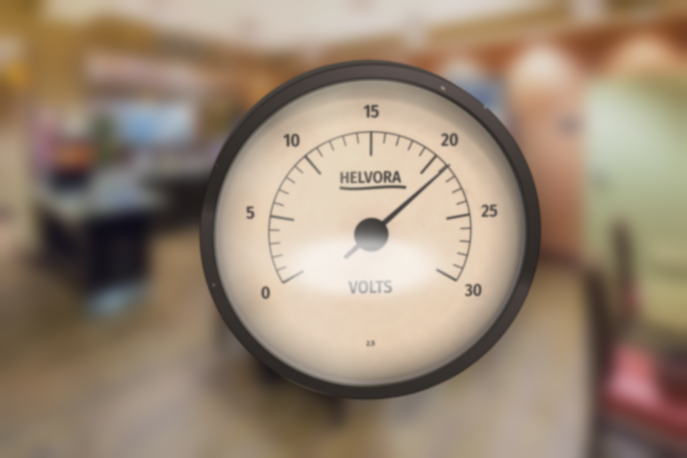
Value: 21 V
